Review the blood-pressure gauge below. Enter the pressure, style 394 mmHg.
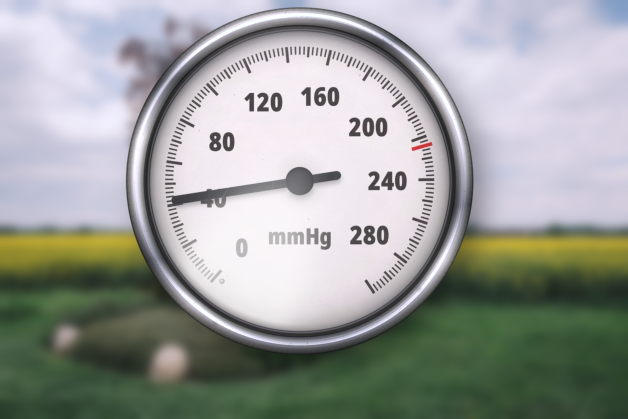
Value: 42 mmHg
